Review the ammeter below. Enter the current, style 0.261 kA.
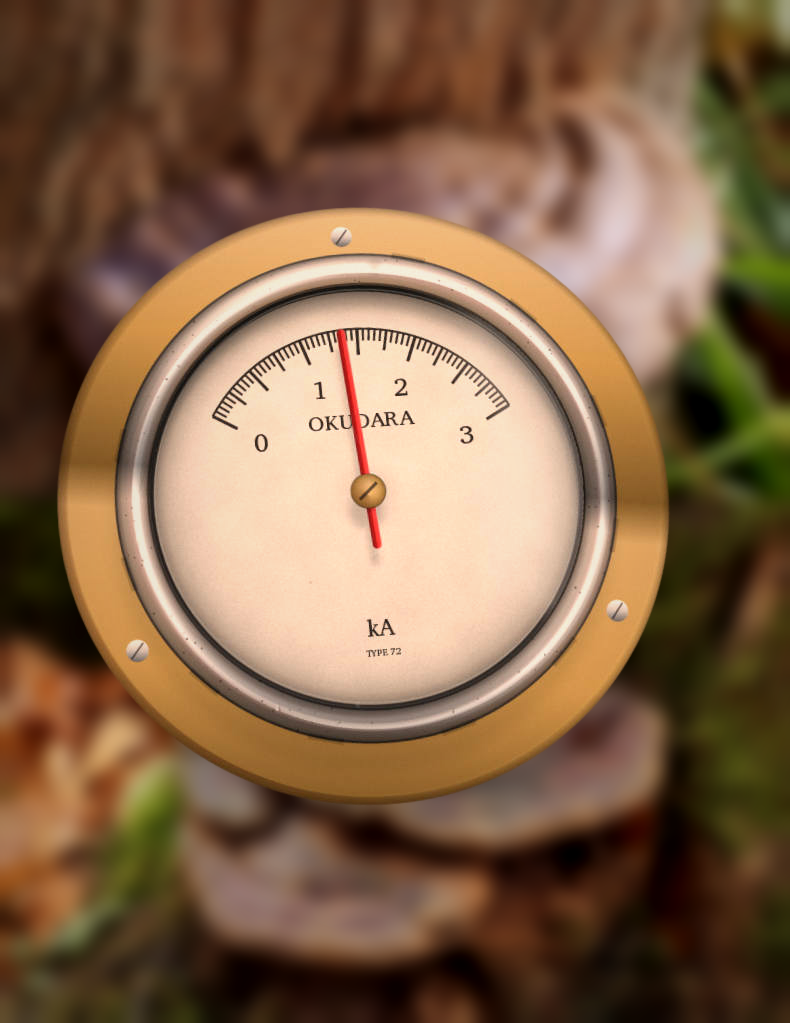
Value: 1.35 kA
